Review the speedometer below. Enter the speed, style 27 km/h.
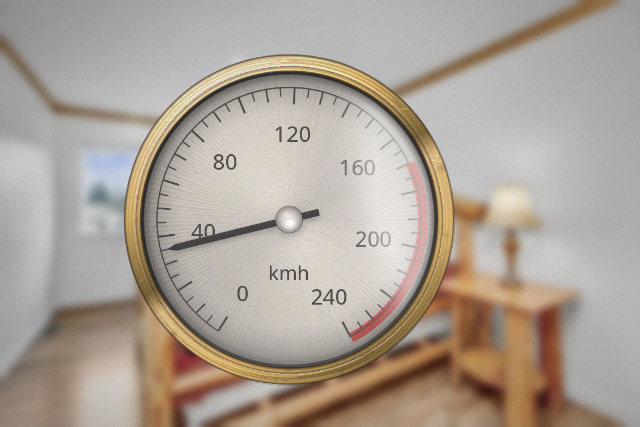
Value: 35 km/h
